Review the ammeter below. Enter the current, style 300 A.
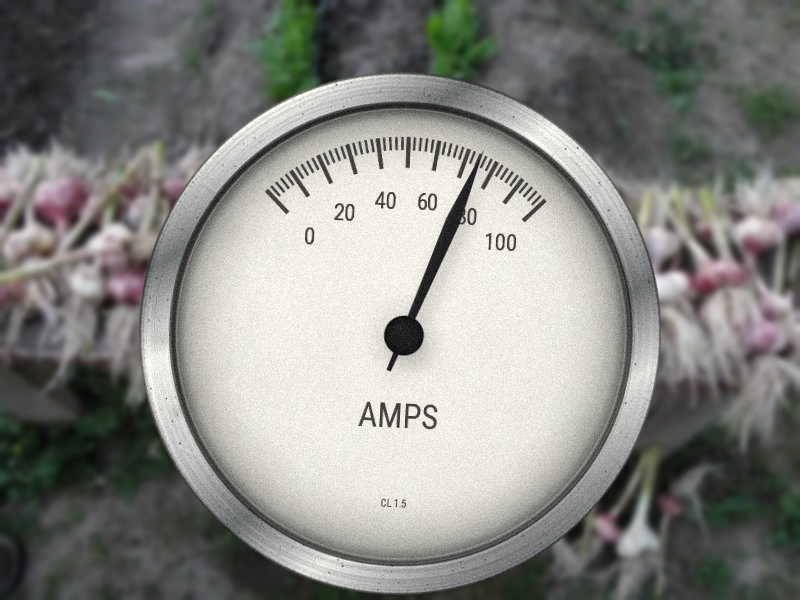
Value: 74 A
